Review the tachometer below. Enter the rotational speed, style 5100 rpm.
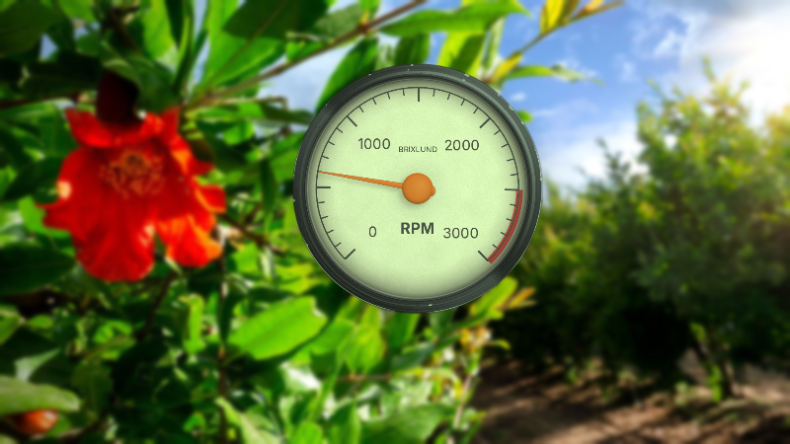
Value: 600 rpm
